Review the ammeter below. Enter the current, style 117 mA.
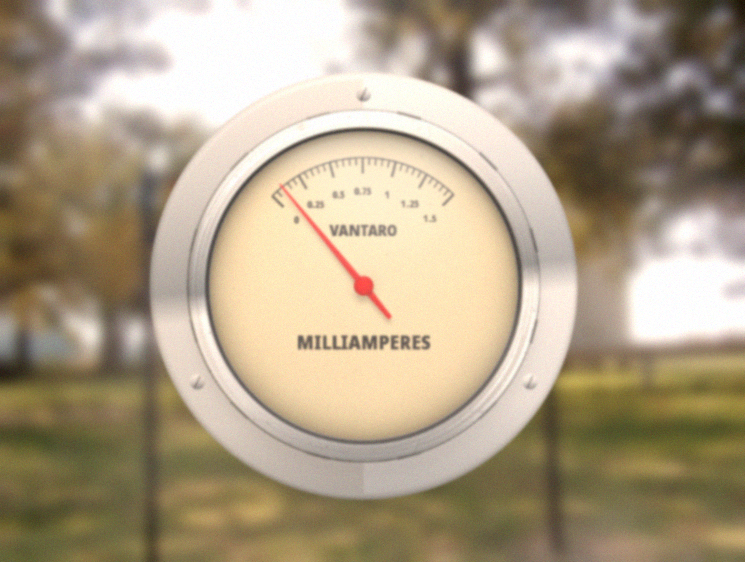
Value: 0.1 mA
